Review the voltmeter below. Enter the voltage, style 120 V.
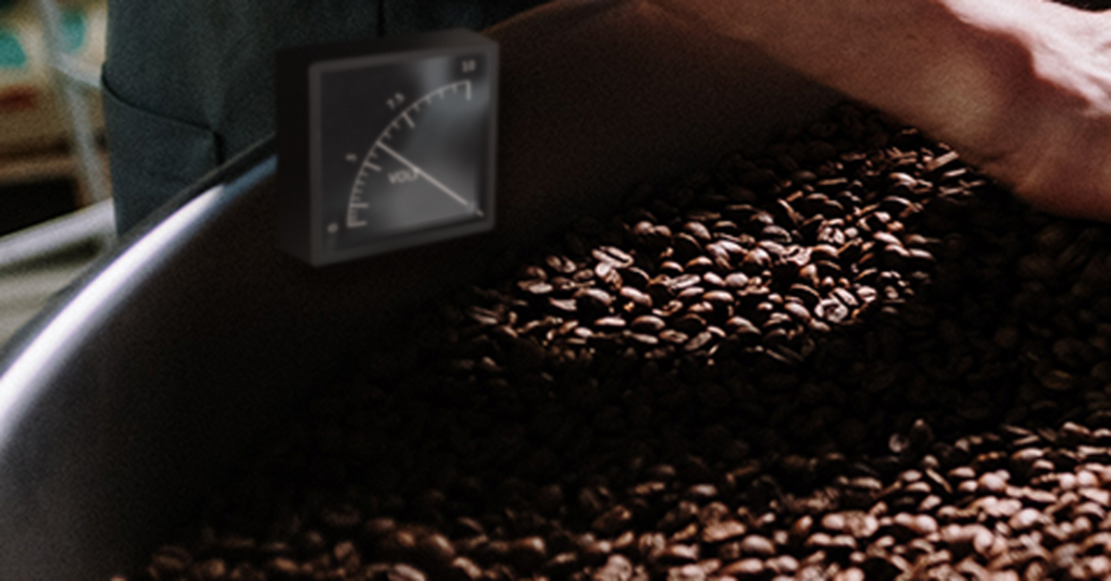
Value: 6 V
